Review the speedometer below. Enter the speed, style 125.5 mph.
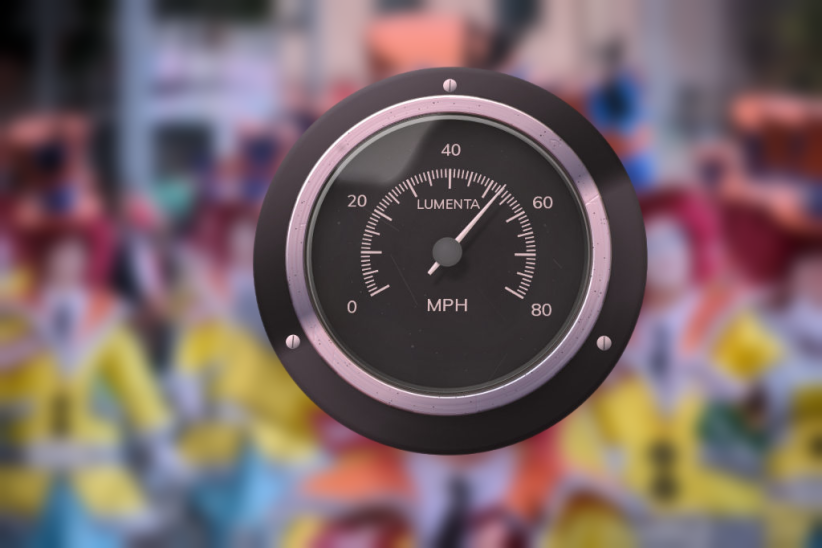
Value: 53 mph
